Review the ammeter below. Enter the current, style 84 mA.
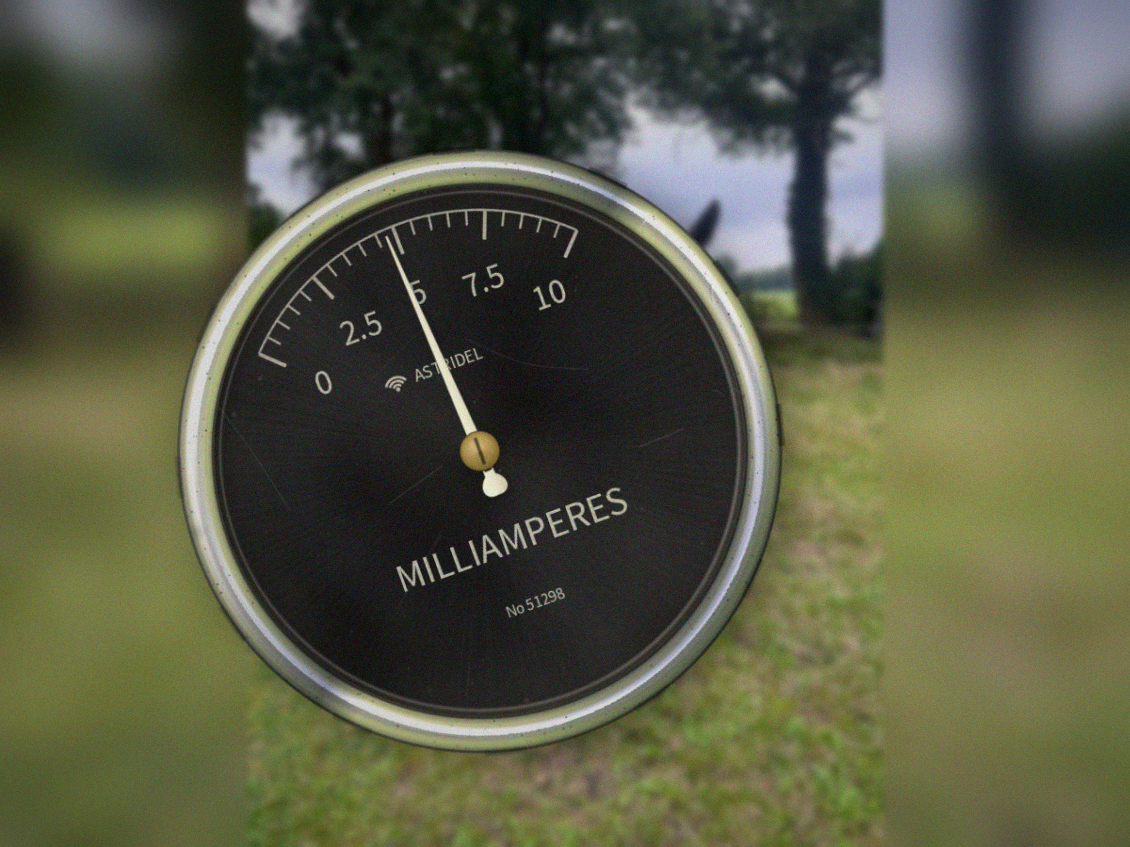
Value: 4.75 mA
